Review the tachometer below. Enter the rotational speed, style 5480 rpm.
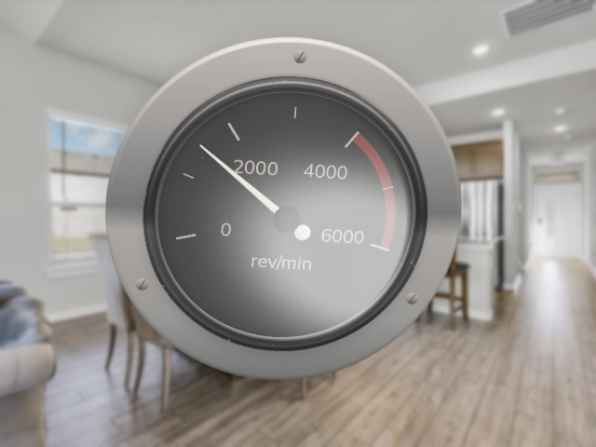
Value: 1500 rpm
